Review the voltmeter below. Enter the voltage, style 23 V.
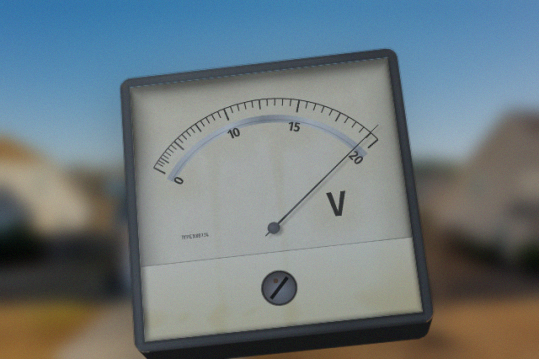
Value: 19.5 V
